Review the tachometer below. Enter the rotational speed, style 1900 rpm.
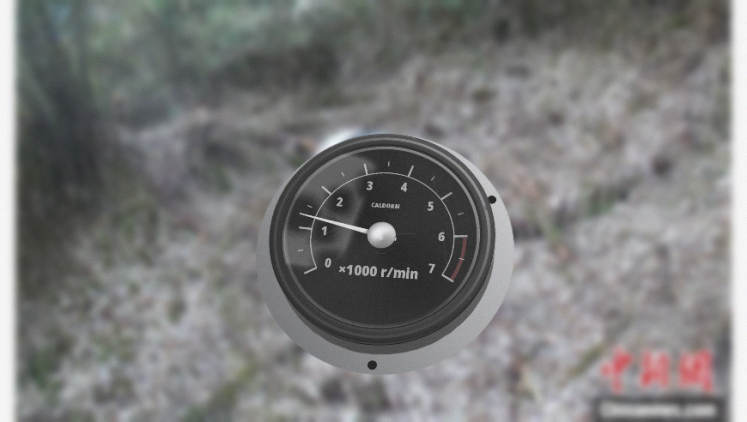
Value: 1250 rpm
